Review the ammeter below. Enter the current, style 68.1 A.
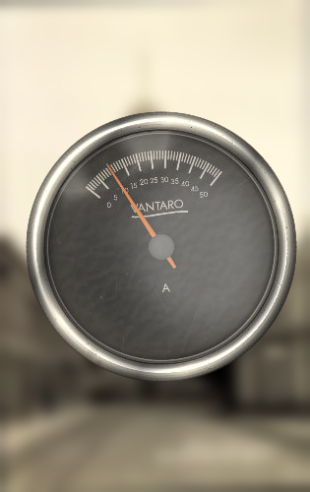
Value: 10 A
